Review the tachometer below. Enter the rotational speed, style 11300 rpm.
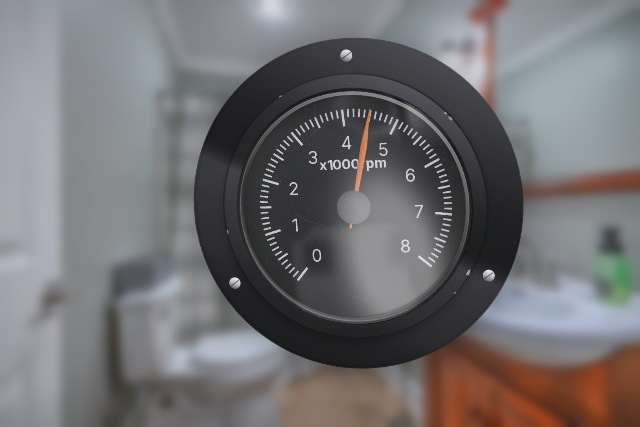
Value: 4500 rpm
